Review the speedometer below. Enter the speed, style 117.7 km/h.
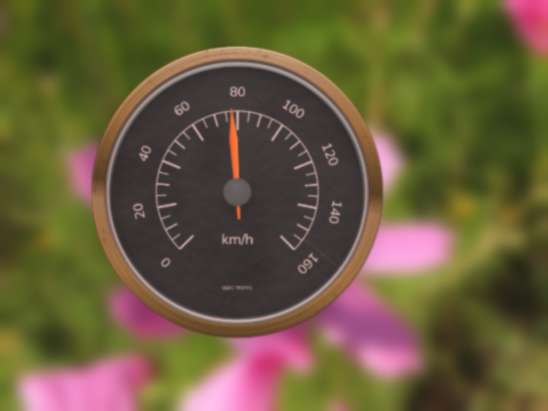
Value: 77.5 km/h
